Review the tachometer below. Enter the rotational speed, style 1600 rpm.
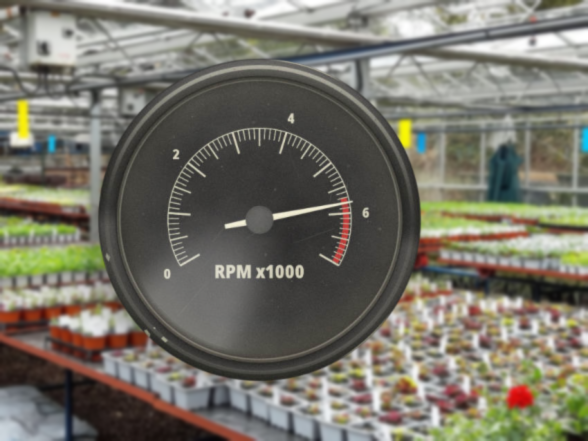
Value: 5800 rpm
